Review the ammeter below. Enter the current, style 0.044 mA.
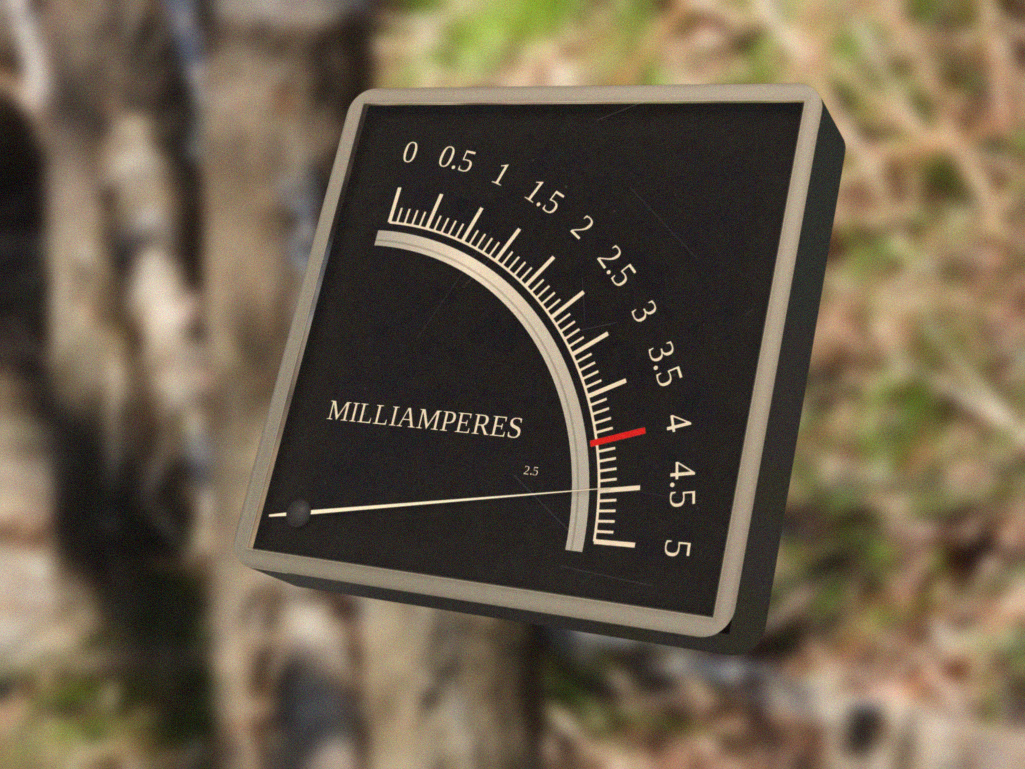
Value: 4.5 mA
